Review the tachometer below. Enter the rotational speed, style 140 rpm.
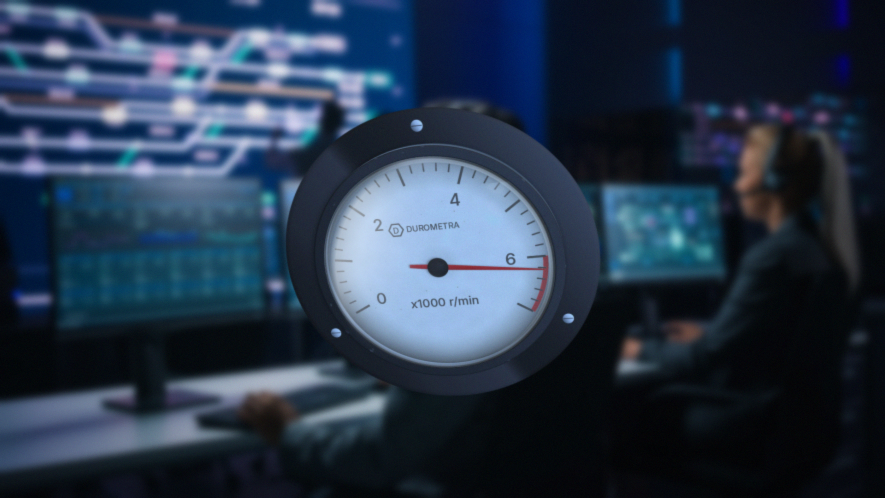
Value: 6200 rpm
